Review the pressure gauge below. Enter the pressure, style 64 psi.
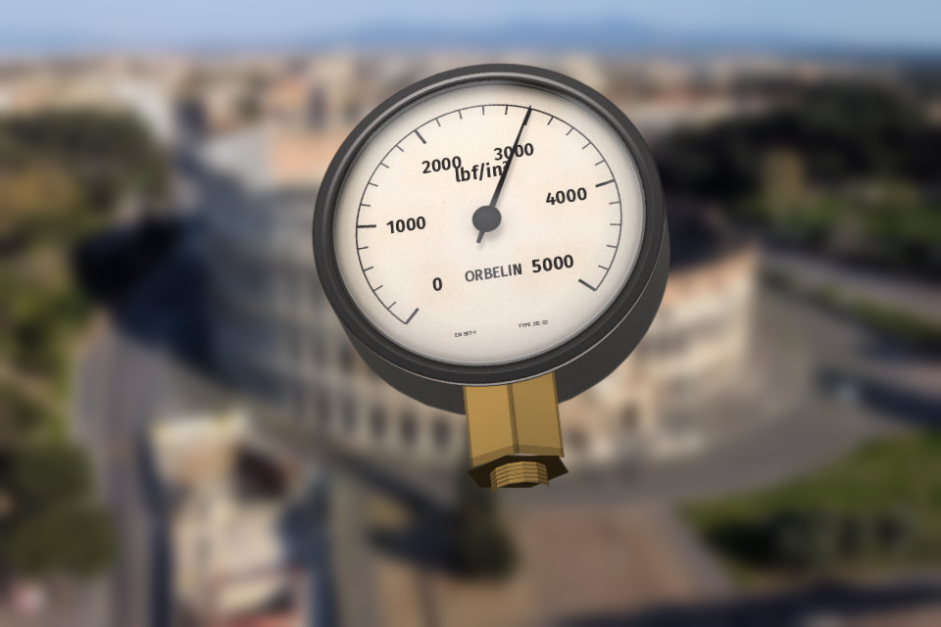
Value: 3000 psi
